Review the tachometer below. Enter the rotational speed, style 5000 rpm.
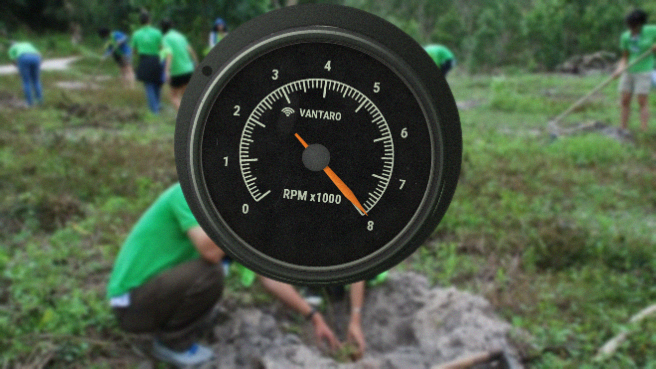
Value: 7900 rpm
